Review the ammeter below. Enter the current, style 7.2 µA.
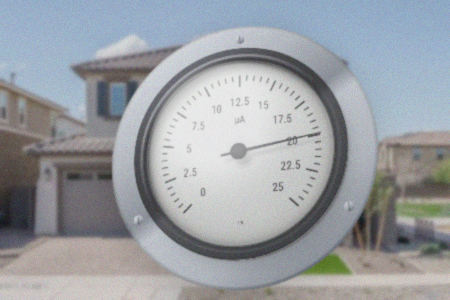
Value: 20 µA
